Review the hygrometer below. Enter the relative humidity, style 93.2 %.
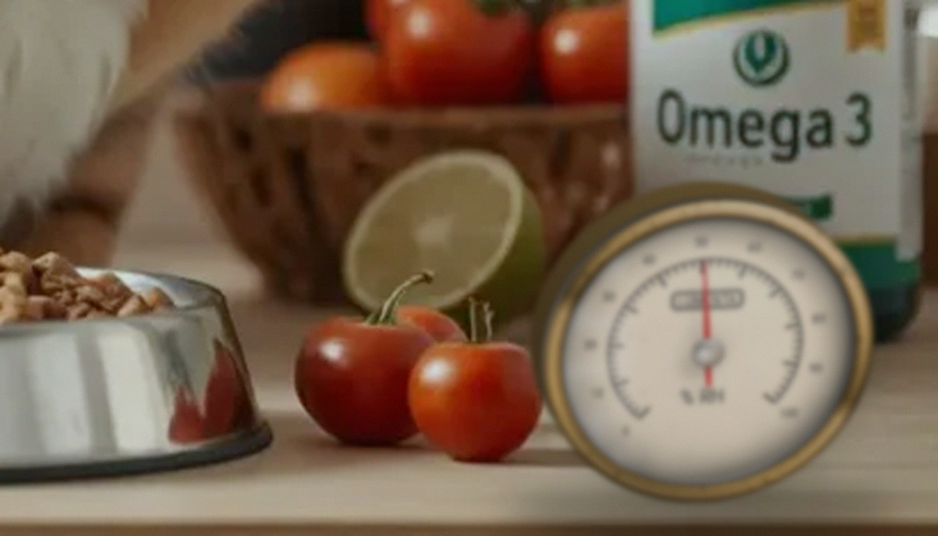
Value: 50 %
